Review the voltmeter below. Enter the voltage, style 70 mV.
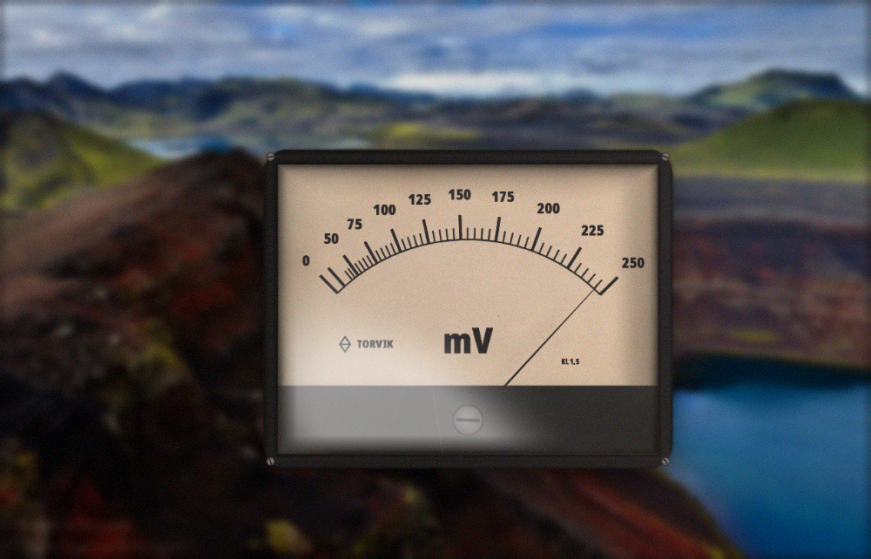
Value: 245 mV
